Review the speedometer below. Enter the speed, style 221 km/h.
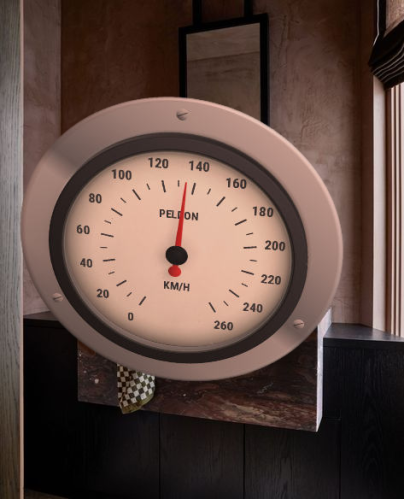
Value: 135 km/h
